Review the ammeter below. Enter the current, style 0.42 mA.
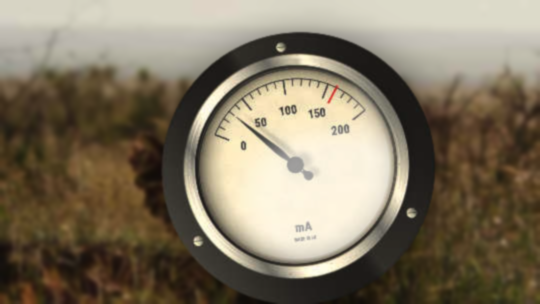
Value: 30 mA
